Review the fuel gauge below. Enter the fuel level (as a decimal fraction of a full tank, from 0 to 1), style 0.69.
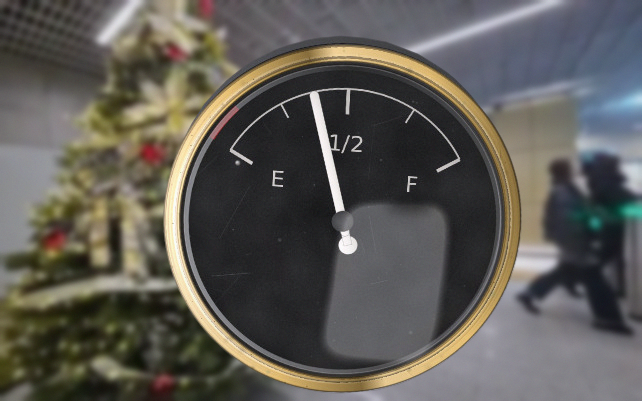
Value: 0.375
